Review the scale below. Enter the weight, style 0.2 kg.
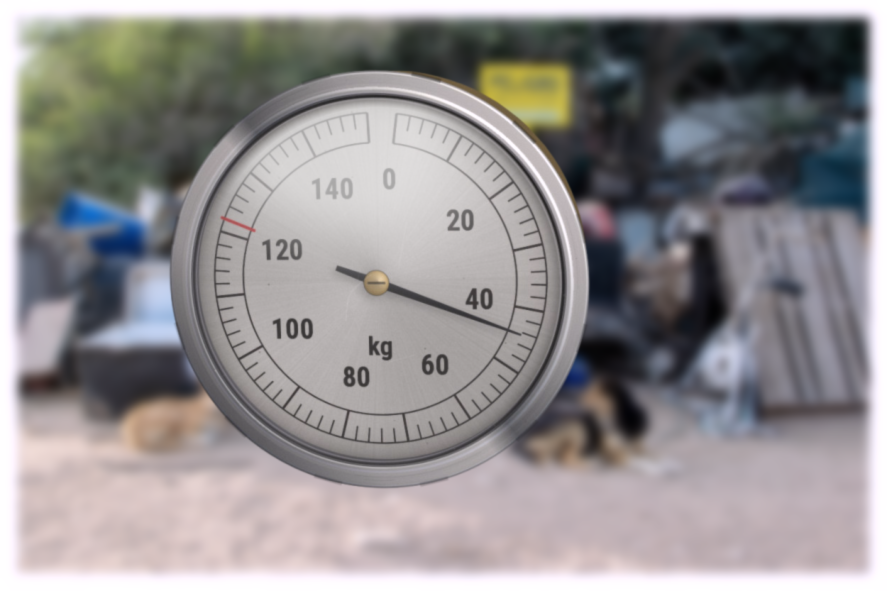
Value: 44 kg
